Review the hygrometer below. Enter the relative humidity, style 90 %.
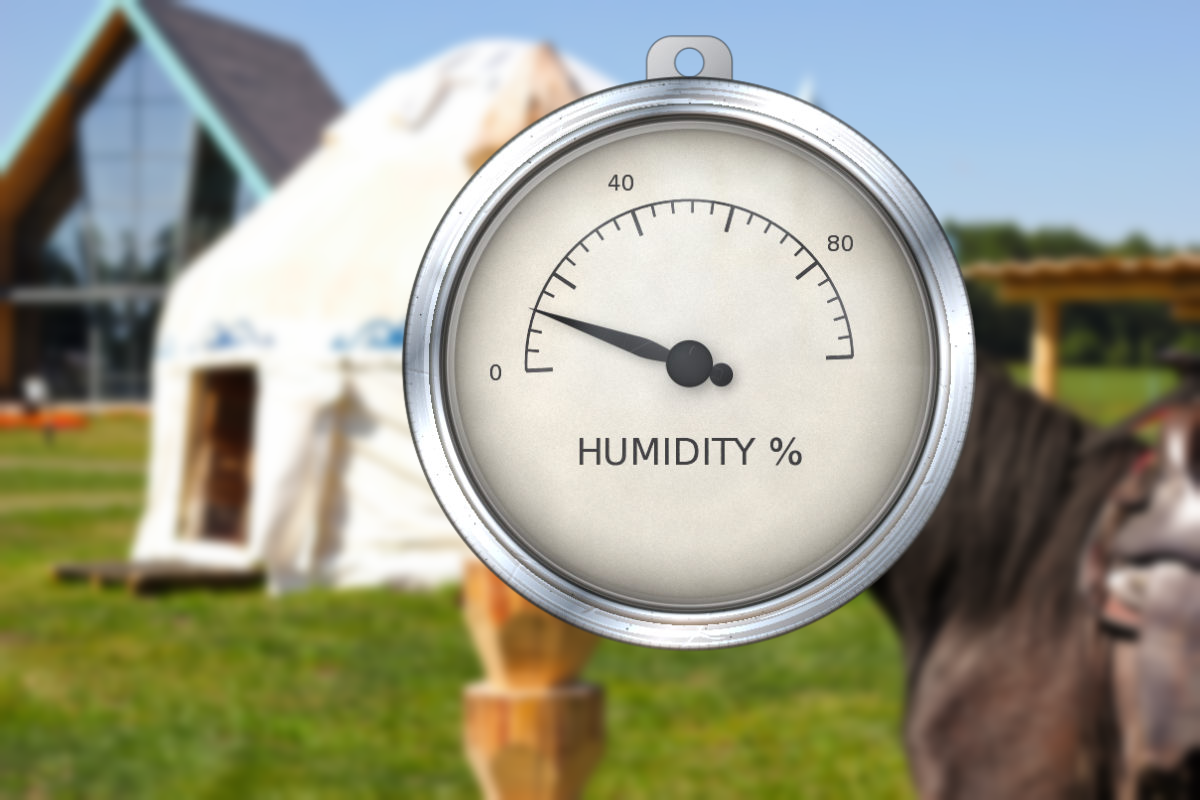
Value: 12 %
